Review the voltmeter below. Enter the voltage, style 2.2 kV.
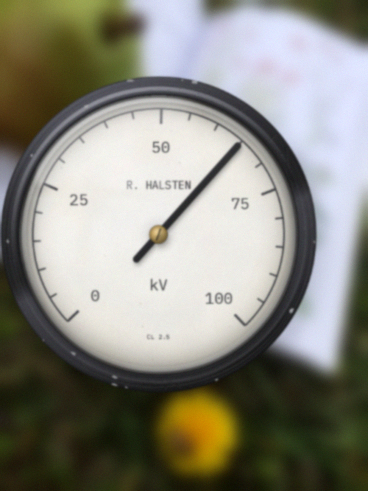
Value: 65 kV
